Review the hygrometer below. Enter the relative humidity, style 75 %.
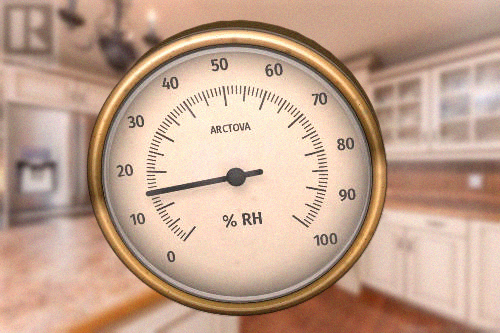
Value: 15 %
